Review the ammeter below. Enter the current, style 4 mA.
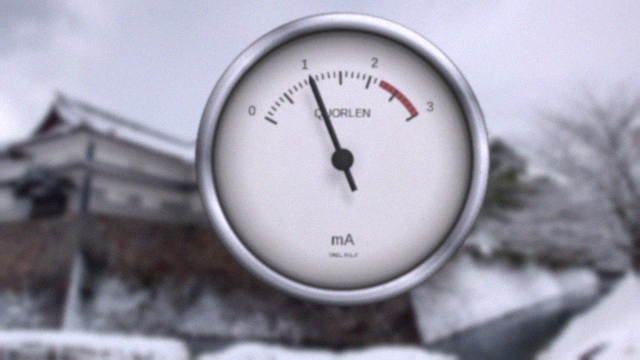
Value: 1 mA
